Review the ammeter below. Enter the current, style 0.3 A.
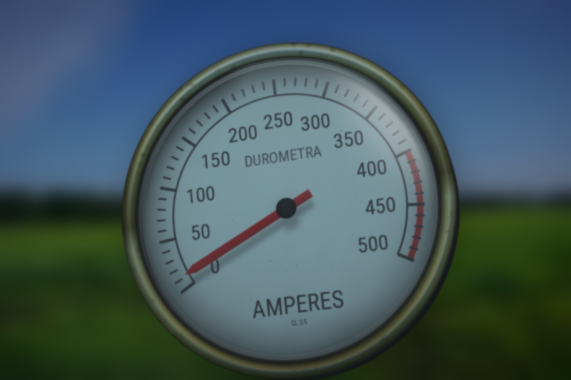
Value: 10 A
